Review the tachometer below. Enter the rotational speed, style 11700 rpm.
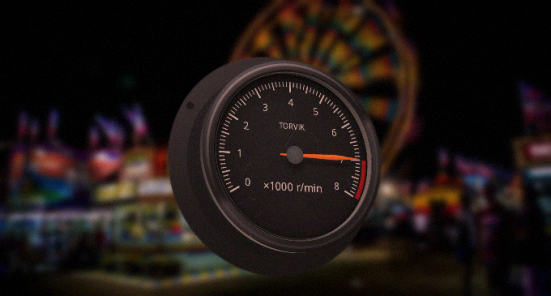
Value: 7000 rpm
